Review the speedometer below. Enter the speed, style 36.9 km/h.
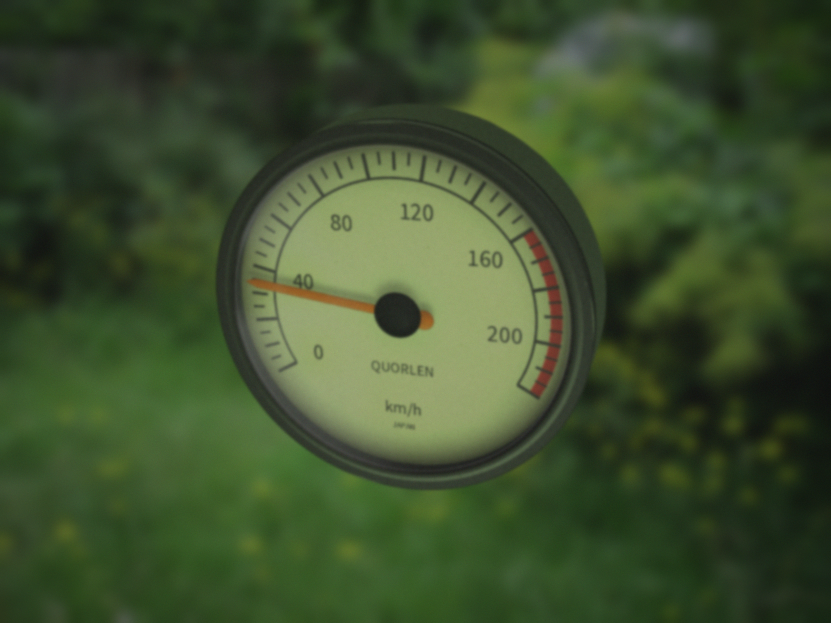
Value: 35 km/h
